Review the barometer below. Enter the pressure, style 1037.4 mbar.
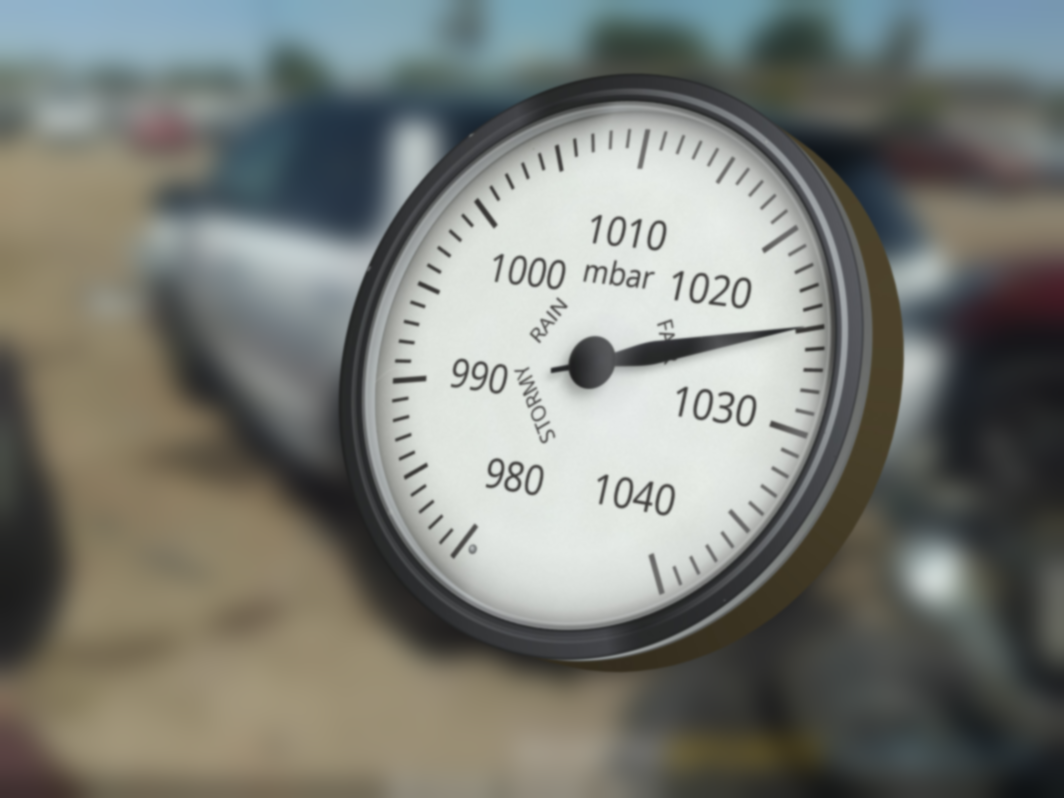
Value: 1025 mbar
